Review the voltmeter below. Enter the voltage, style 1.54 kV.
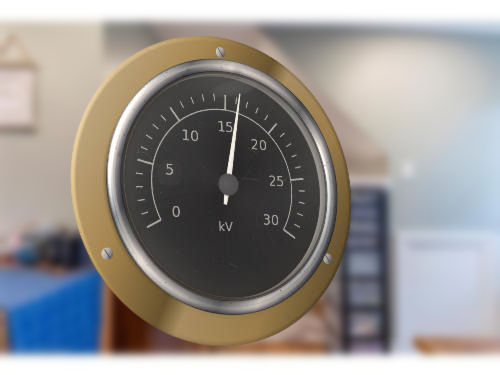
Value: 16 kV
